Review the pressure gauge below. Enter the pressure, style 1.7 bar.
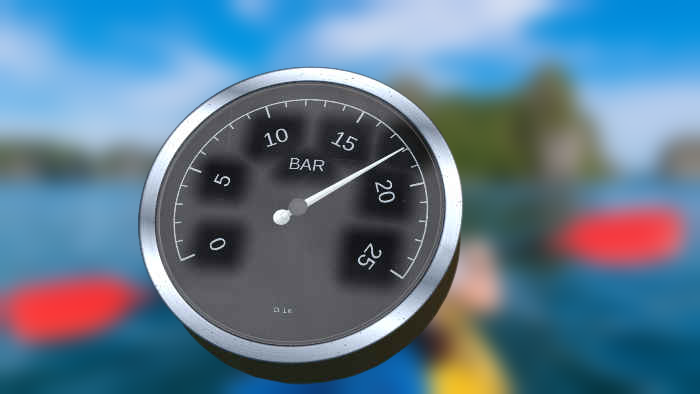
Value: 18 bar
